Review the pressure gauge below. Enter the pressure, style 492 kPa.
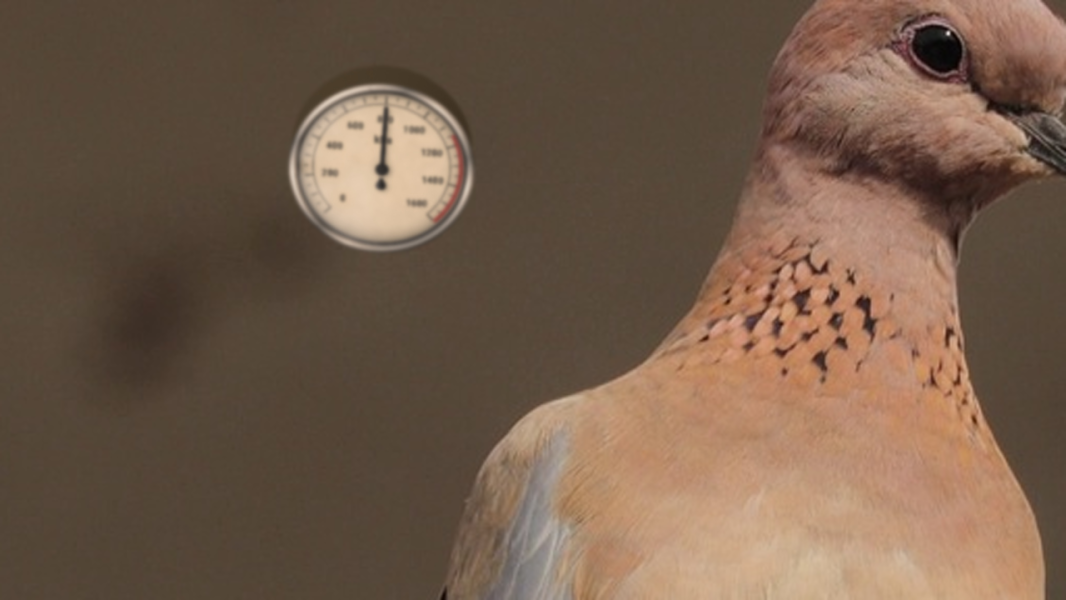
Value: 800 kPa
